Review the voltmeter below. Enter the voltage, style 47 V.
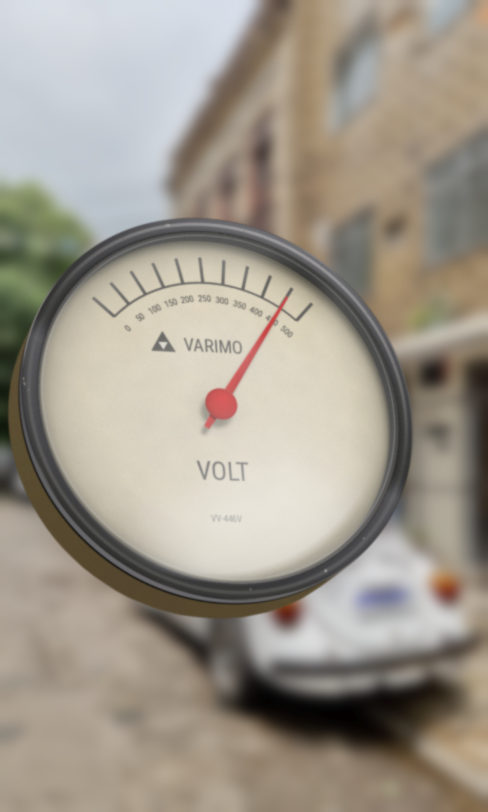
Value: 450 V
